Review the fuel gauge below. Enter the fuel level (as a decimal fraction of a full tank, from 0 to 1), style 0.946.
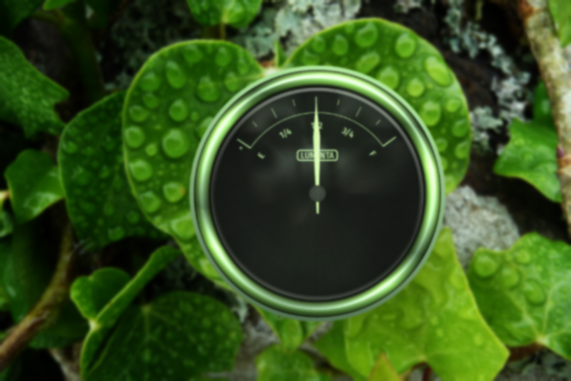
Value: 0.5
